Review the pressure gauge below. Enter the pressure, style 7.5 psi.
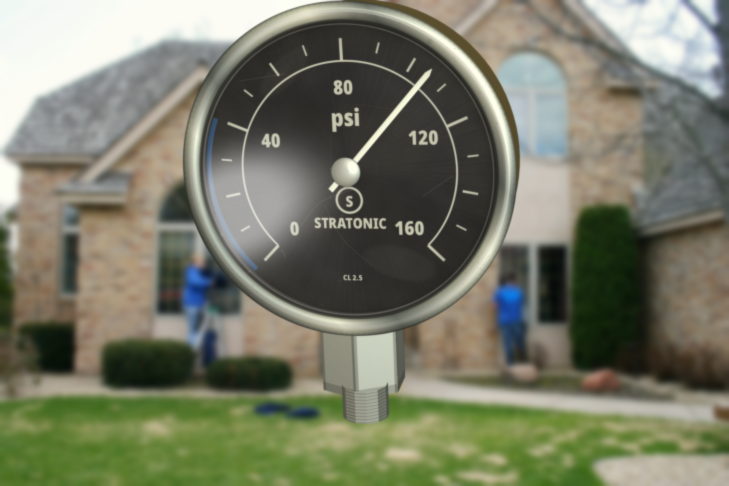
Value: 105 psi
